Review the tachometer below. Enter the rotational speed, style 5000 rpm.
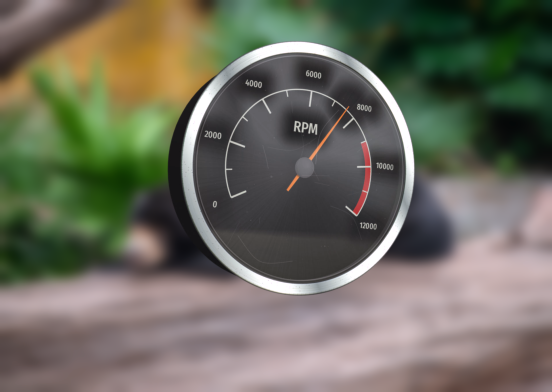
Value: 7500 rpm
